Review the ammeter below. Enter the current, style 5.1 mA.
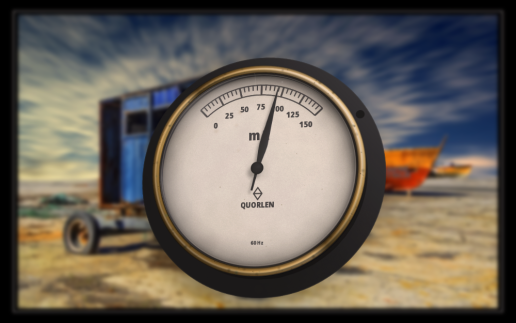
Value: 95 mA
